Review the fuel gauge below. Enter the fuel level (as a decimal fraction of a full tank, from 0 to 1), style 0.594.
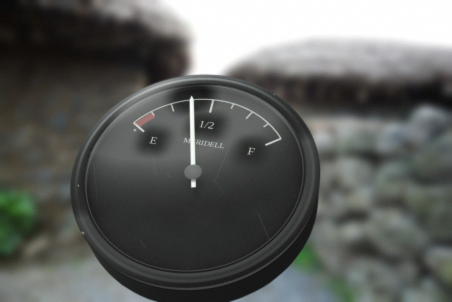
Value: 0.375
